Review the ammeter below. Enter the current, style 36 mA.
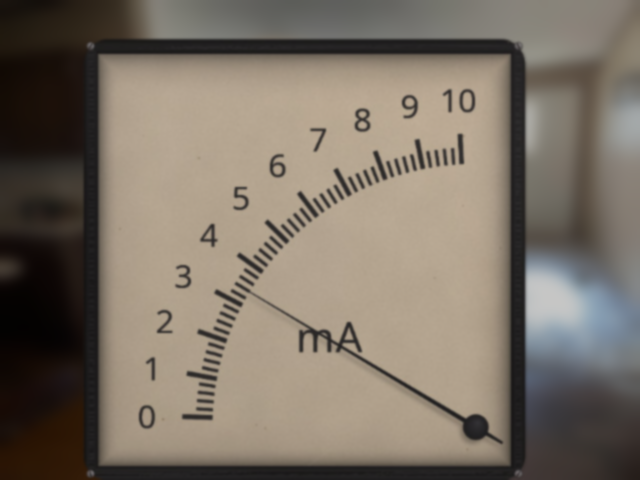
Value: 3.4 mA
